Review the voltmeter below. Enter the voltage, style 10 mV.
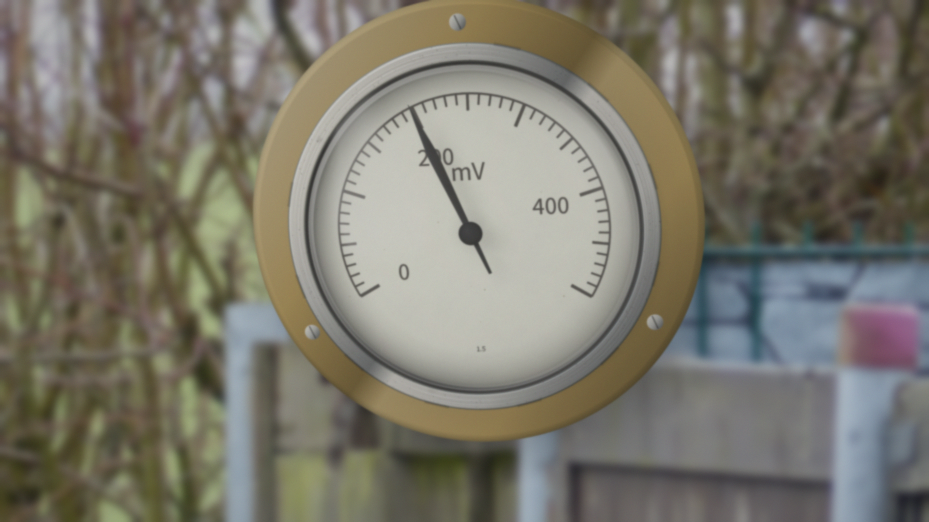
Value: 200 mV
